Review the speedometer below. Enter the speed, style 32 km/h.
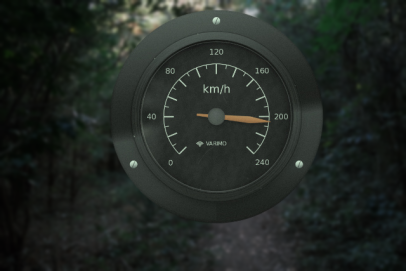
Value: 205 km/h
